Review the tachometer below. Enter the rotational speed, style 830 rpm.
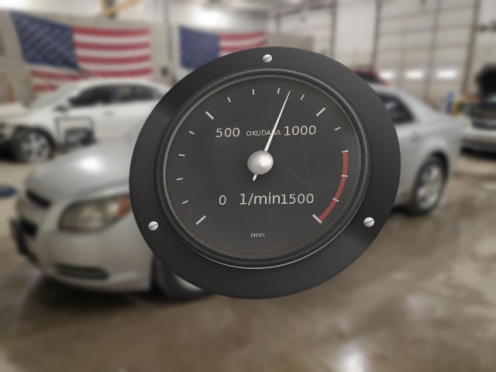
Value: 850 rpm
